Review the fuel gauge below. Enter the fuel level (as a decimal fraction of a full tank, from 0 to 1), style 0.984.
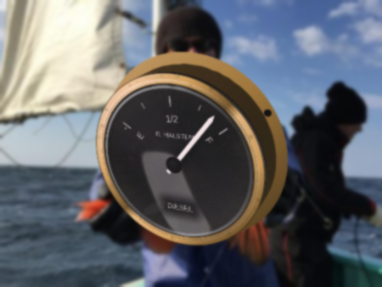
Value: 0.875
